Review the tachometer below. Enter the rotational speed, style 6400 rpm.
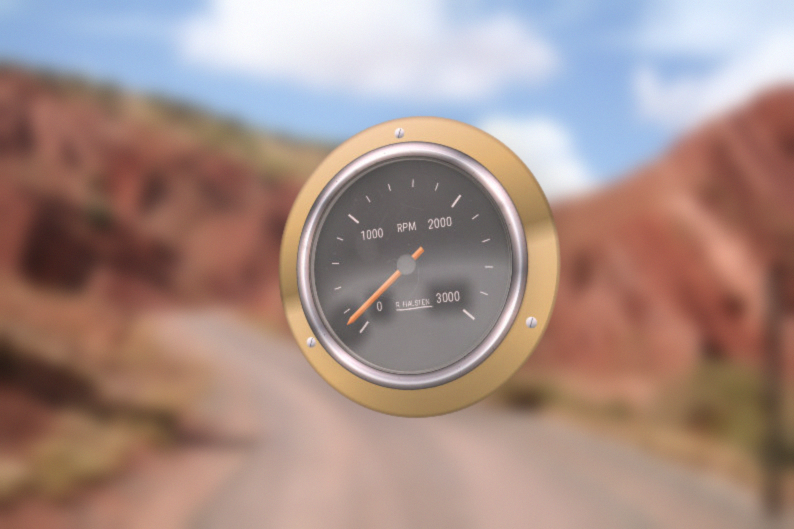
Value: 100 rpm
